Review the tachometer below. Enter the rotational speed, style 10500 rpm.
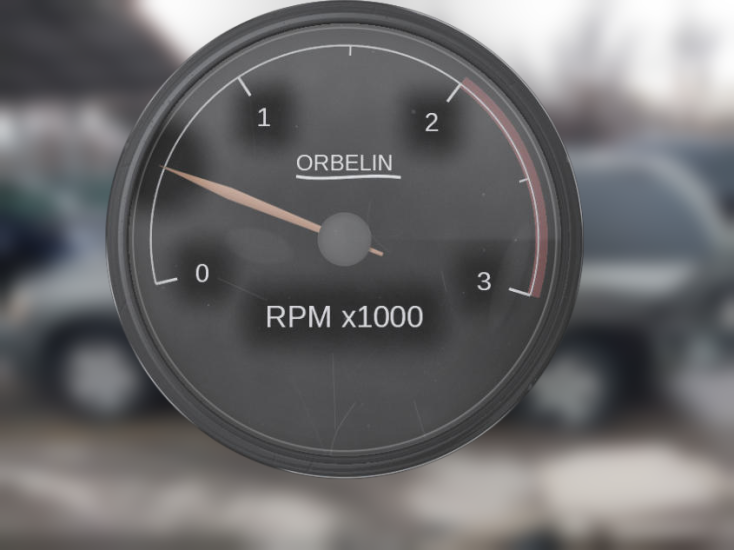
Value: 500 rpm
